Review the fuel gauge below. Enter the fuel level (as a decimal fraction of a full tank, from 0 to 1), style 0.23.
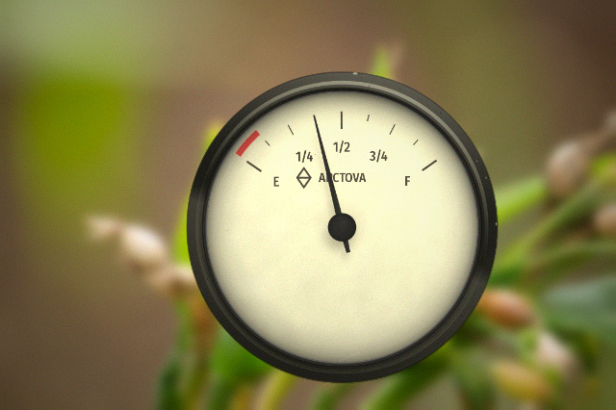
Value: 0.375
